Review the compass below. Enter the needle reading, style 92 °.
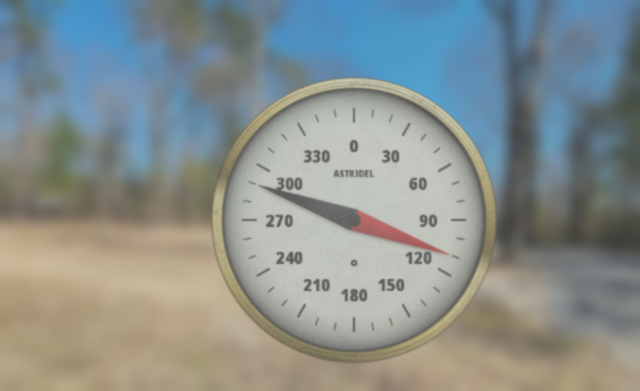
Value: 110 °
